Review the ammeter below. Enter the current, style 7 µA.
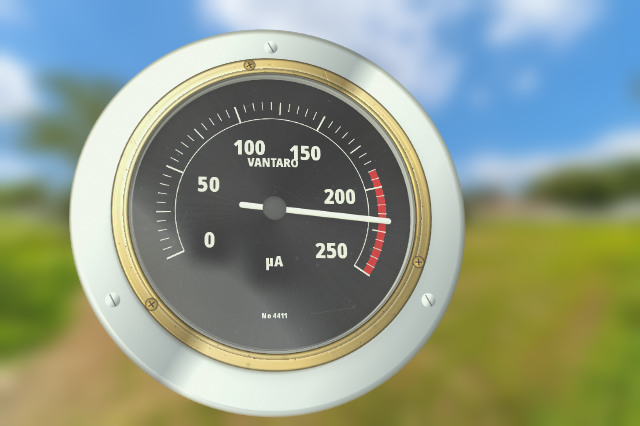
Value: 220 µA
